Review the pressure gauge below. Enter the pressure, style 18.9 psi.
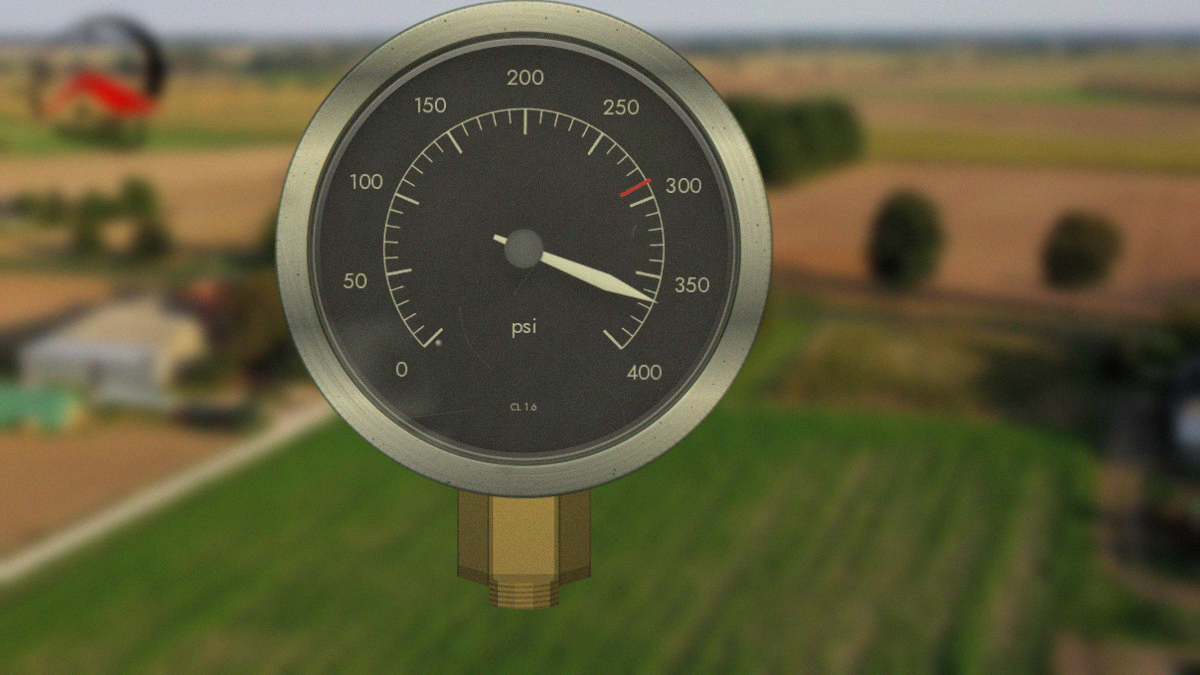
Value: 365 psi
